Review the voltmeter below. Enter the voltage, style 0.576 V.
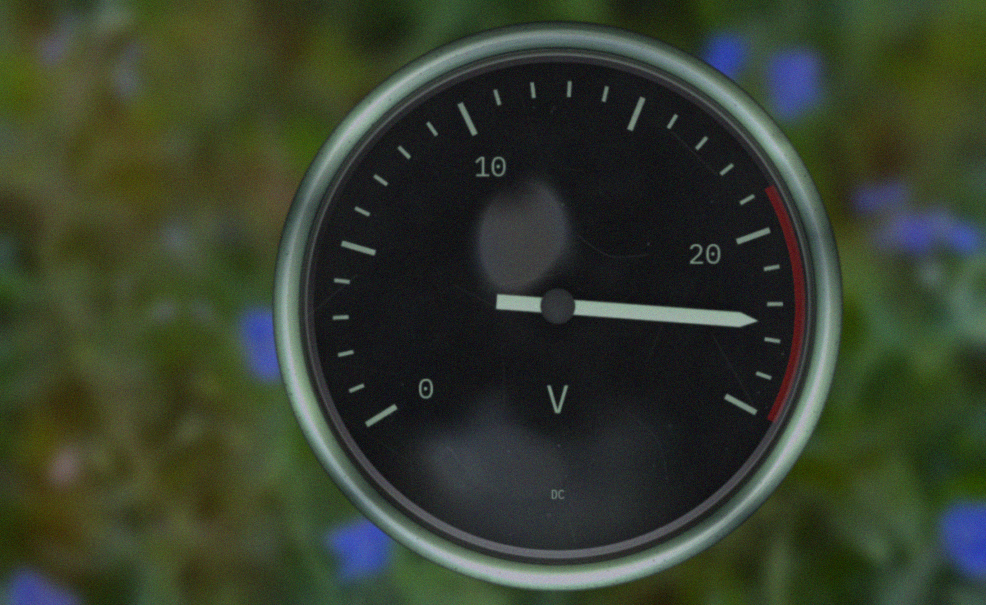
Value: 22.5 V
